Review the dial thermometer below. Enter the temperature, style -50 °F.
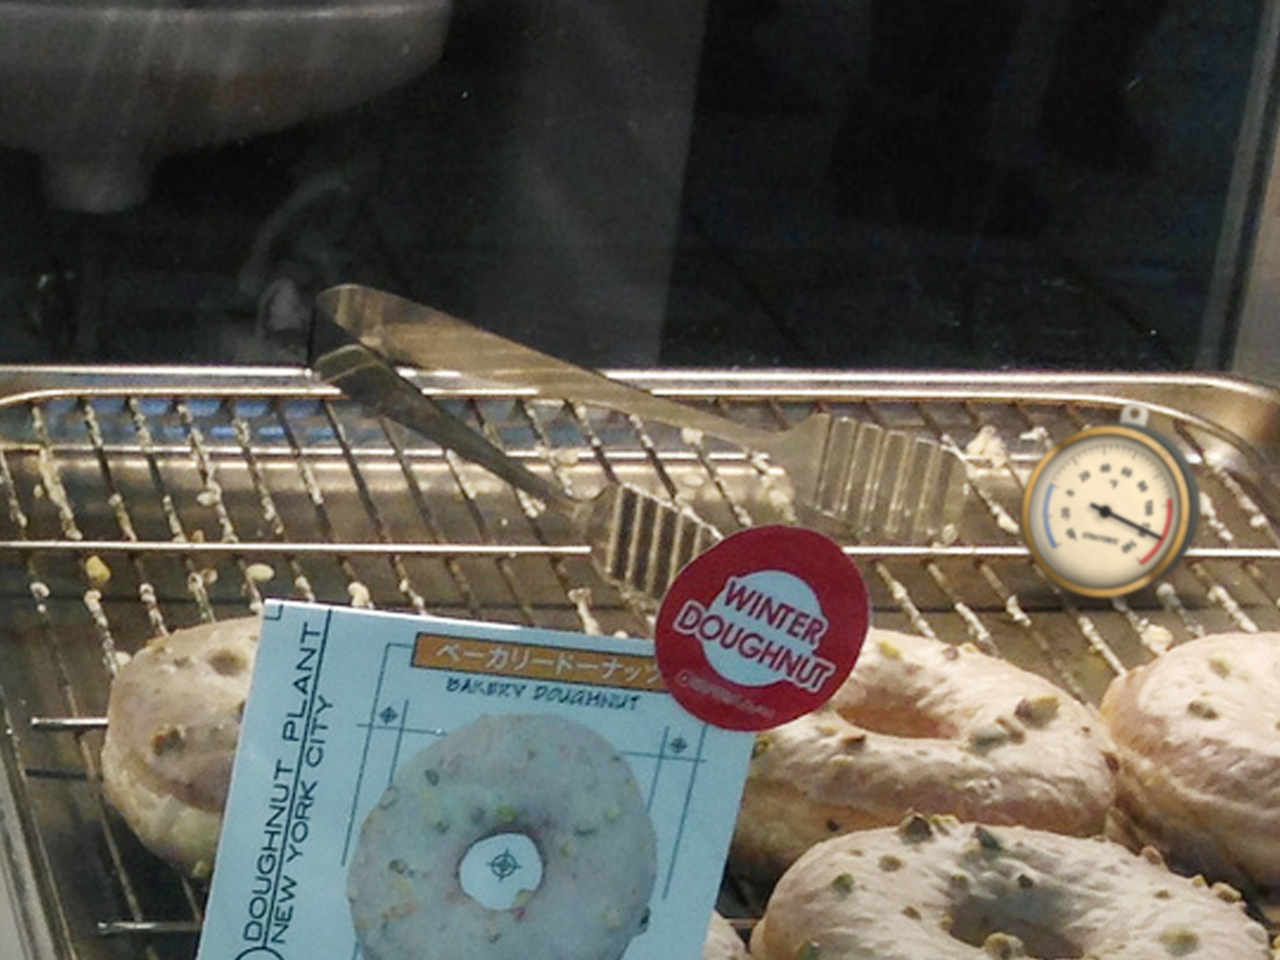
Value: 120 °F
